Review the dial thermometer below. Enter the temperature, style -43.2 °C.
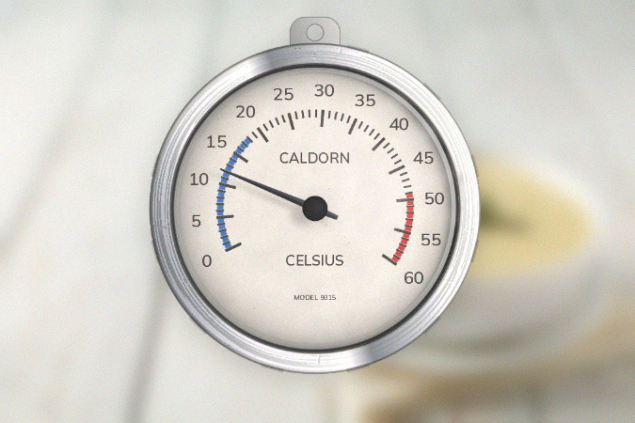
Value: 12 °C
